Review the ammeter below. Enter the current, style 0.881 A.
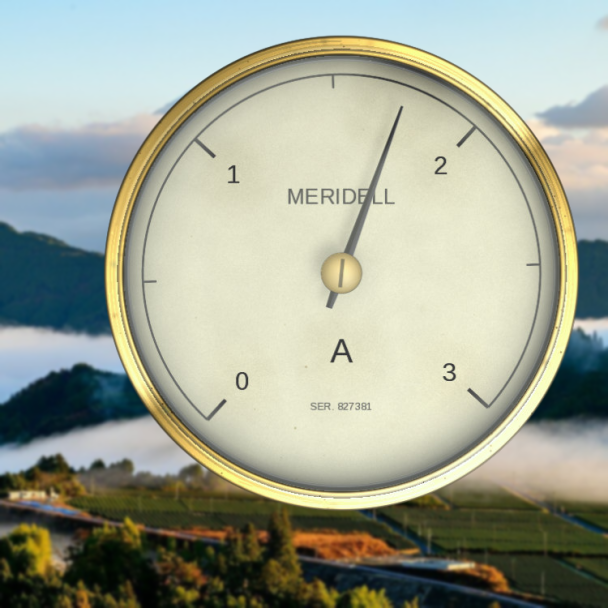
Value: 1.75 A
